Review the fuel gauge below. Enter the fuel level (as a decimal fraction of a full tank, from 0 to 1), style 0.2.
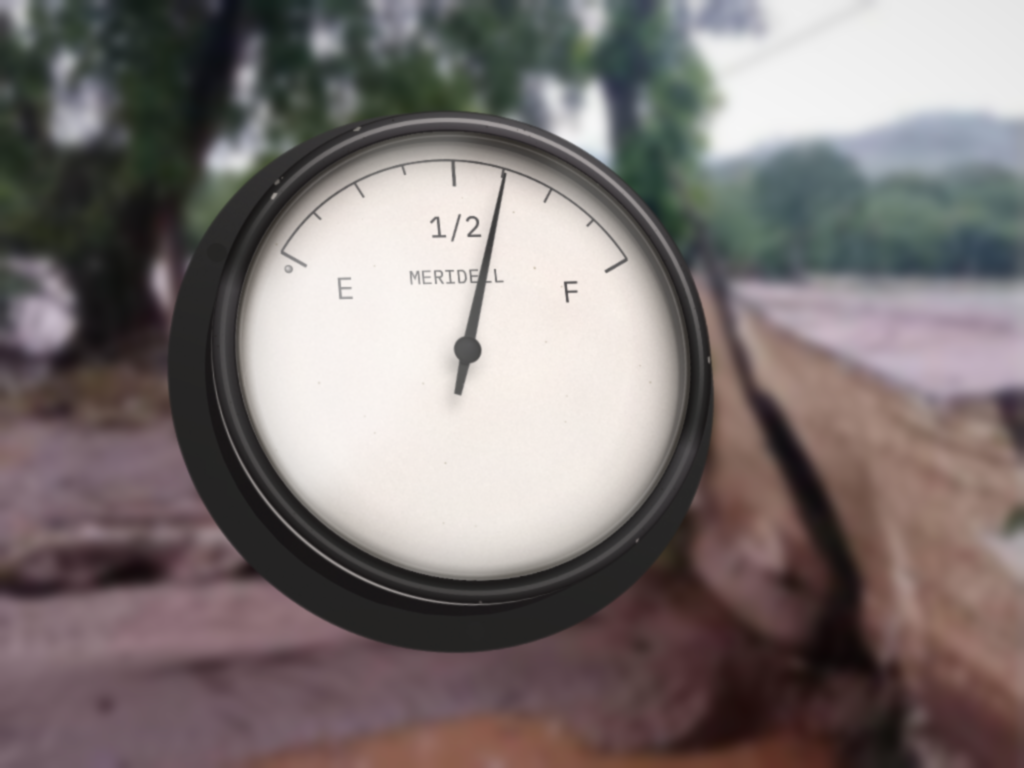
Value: 0.625
